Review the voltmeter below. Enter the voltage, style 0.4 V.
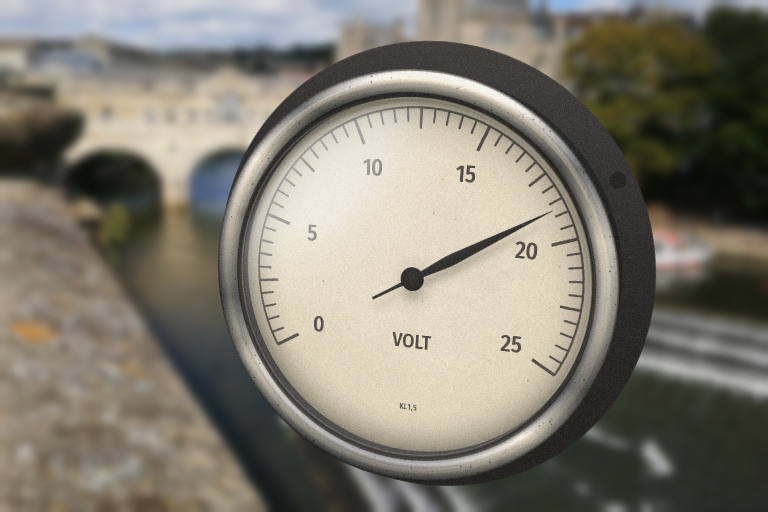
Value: 18.75 V
